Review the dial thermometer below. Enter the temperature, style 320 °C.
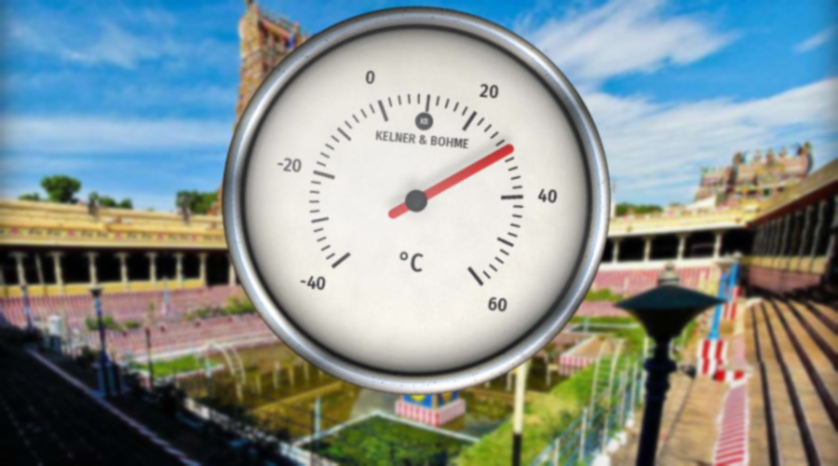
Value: 30 °C
